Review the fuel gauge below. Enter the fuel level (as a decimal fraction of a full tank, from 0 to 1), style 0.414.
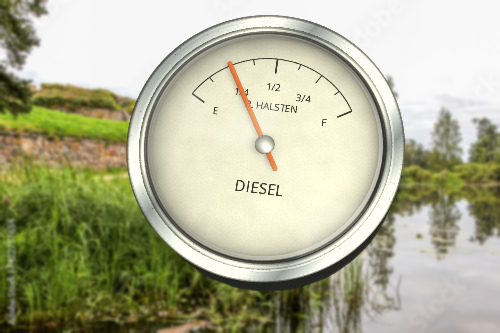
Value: 0.25
